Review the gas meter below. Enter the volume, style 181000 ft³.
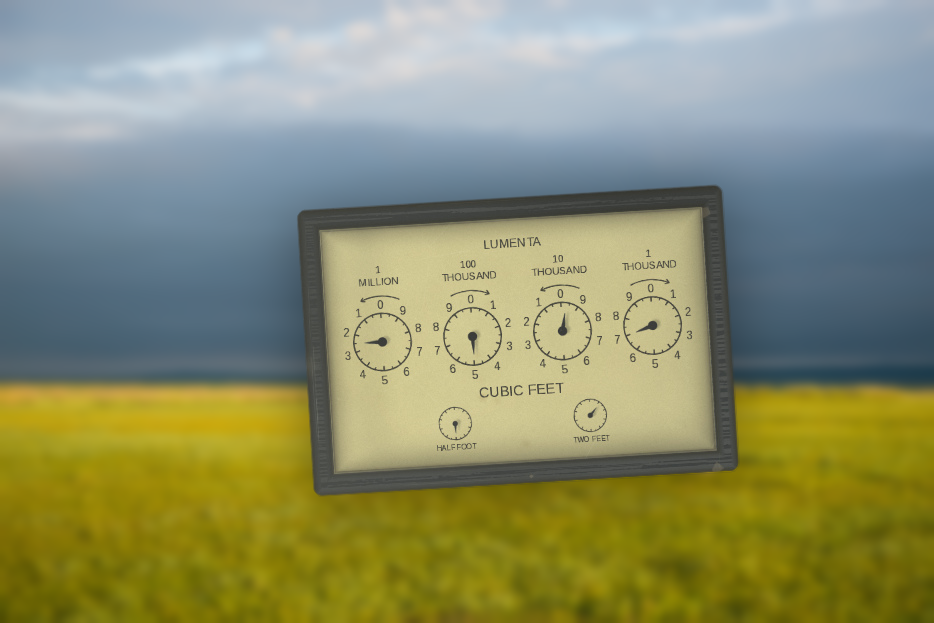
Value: 249700 ft³
